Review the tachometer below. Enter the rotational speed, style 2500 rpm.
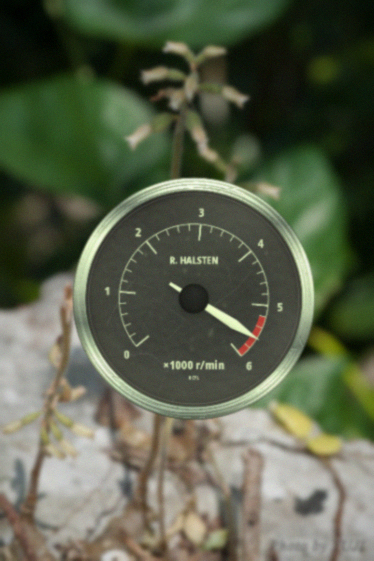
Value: 5600 rpm
